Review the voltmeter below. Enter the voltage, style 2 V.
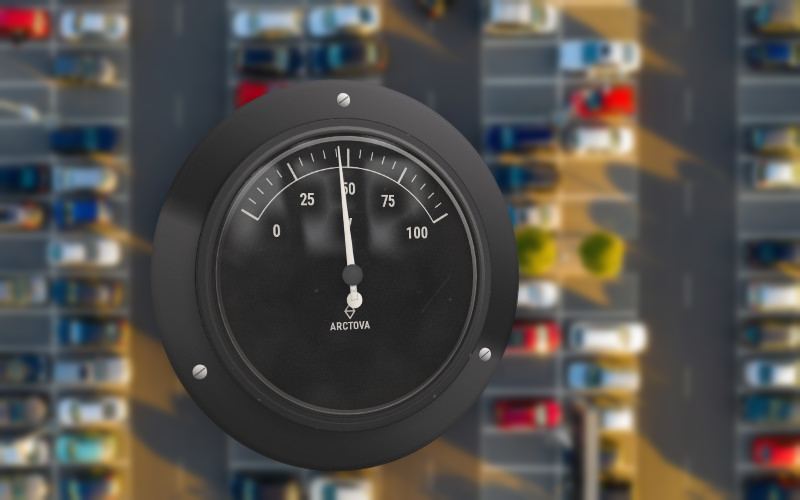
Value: 45 V
